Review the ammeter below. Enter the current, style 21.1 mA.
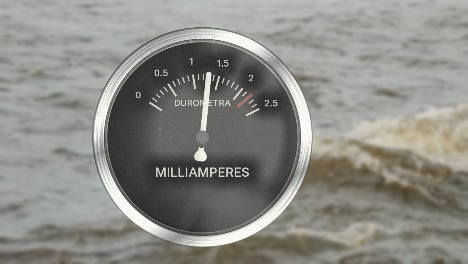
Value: 1.3 mA
